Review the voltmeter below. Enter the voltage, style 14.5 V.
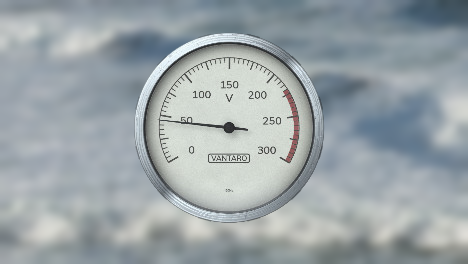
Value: 45 V
